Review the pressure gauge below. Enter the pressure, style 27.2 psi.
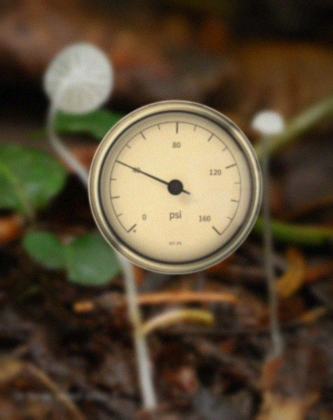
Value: 40 psi
